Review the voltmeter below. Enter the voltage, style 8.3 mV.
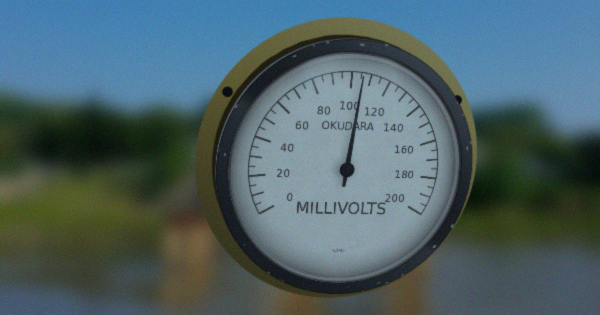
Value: 105 mV
